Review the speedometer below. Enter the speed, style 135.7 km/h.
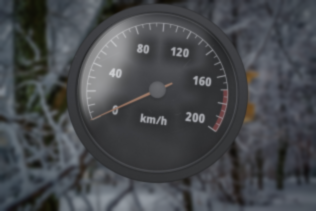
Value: 0 km/h
